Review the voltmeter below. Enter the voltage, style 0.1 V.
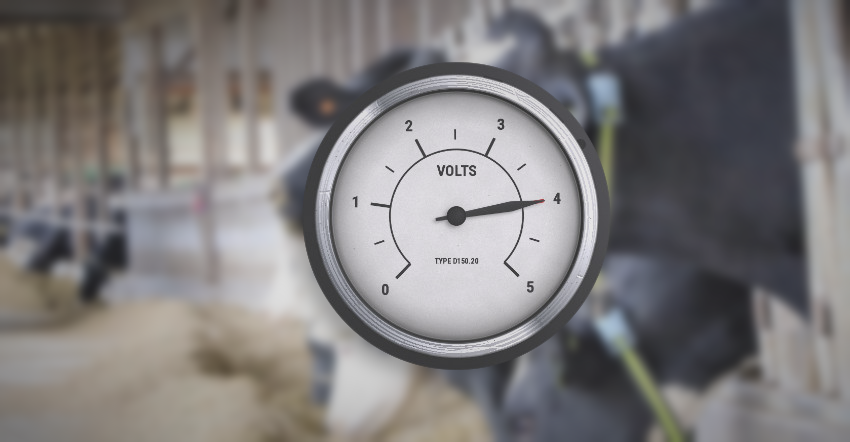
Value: 4 V
